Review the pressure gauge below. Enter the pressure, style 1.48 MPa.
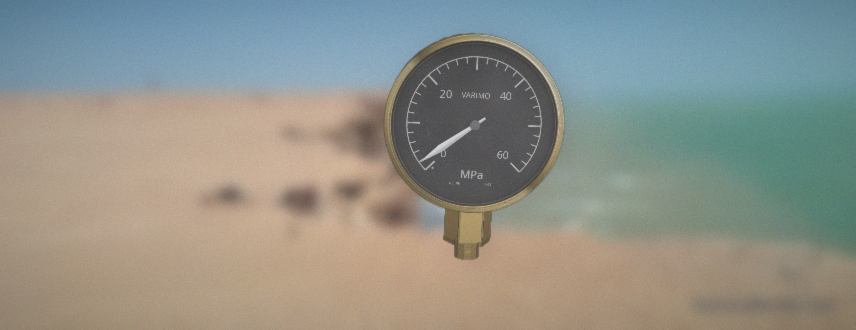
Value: 2 MPa
